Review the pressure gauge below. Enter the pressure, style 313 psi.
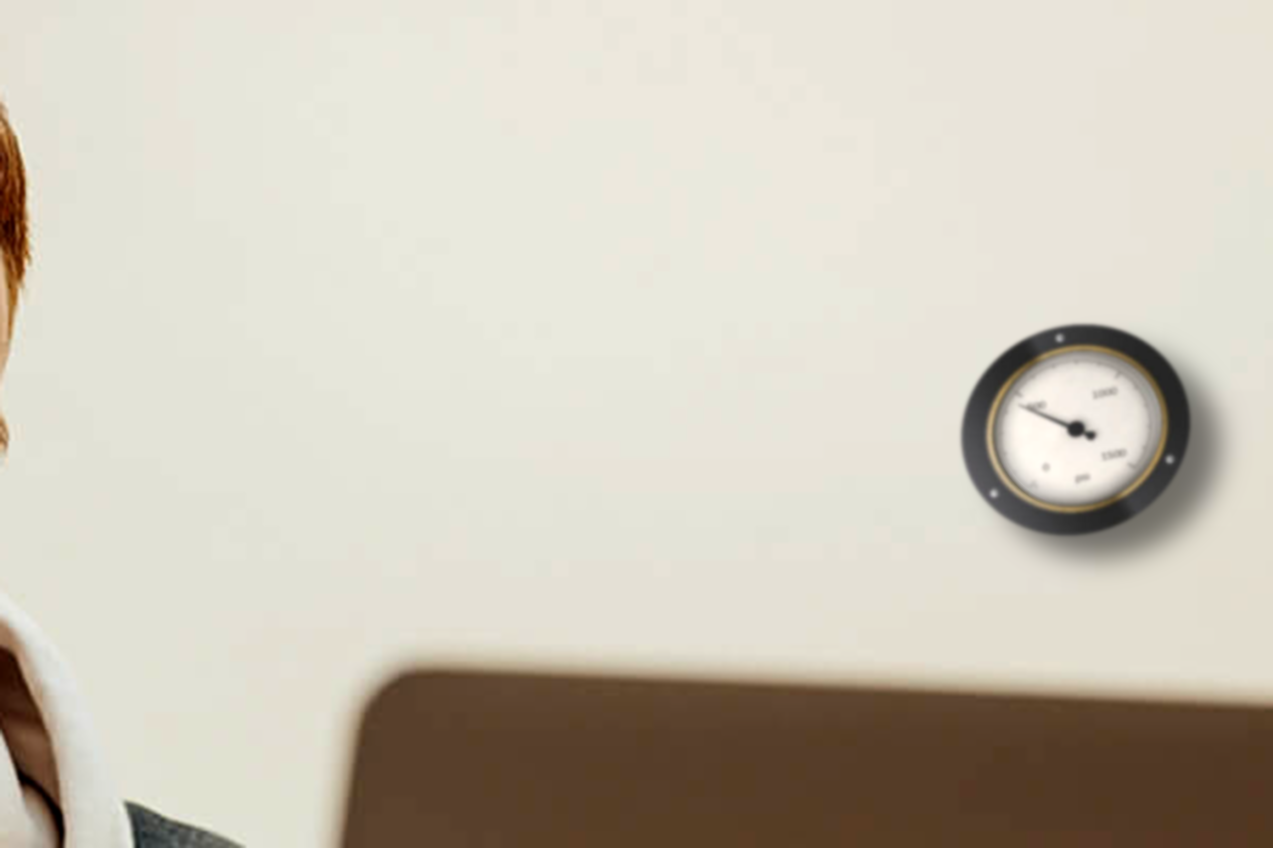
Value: 450 psi
